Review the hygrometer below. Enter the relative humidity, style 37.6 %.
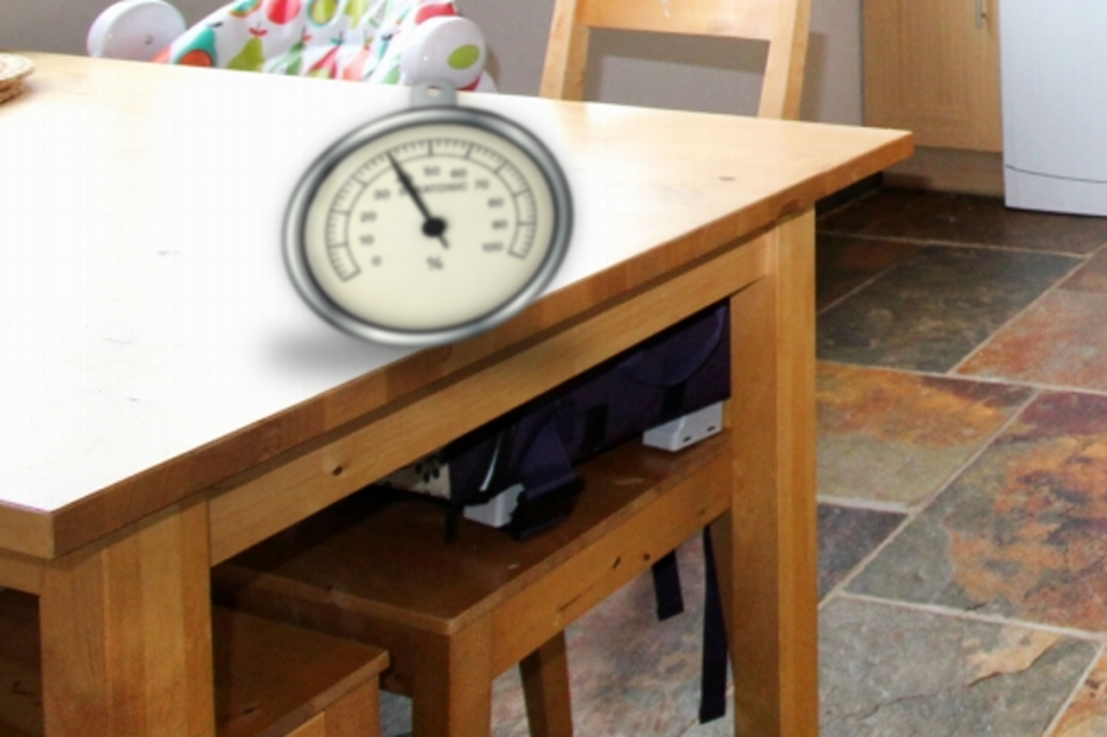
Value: 40 %
